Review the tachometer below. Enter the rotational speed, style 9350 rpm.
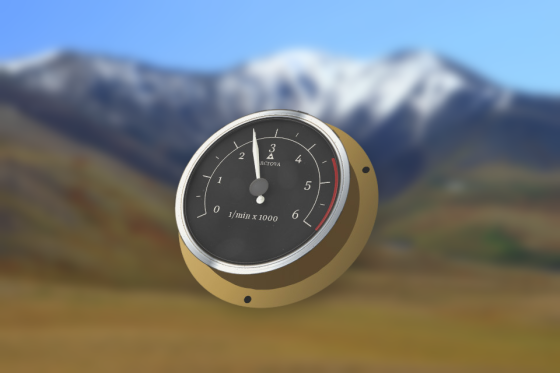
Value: 2500 rpm
